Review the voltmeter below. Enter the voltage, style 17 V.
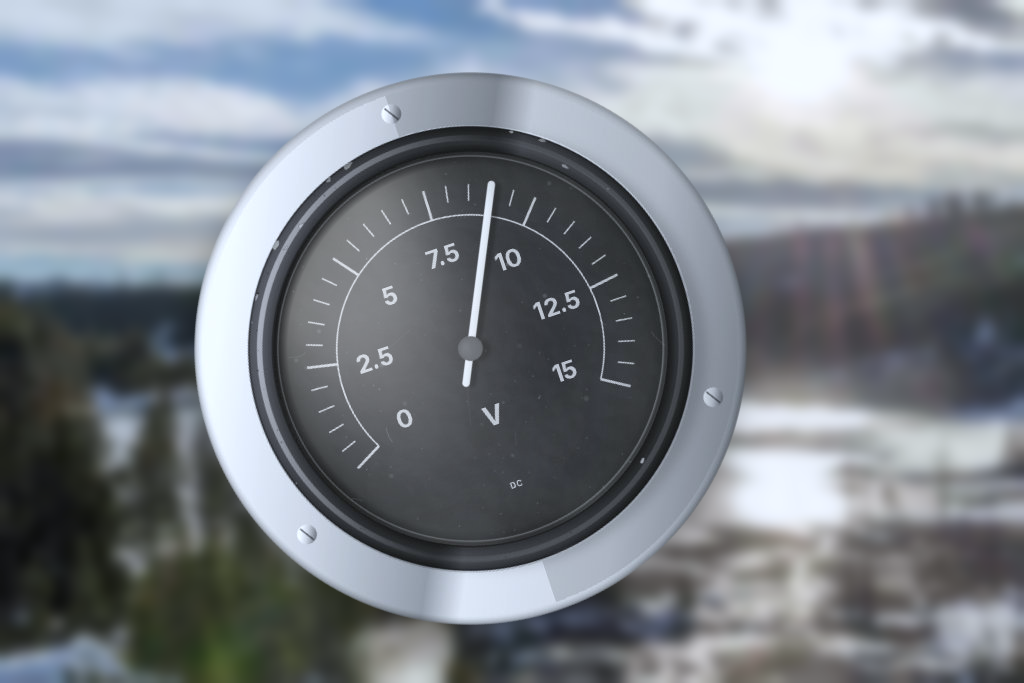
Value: 9 V
